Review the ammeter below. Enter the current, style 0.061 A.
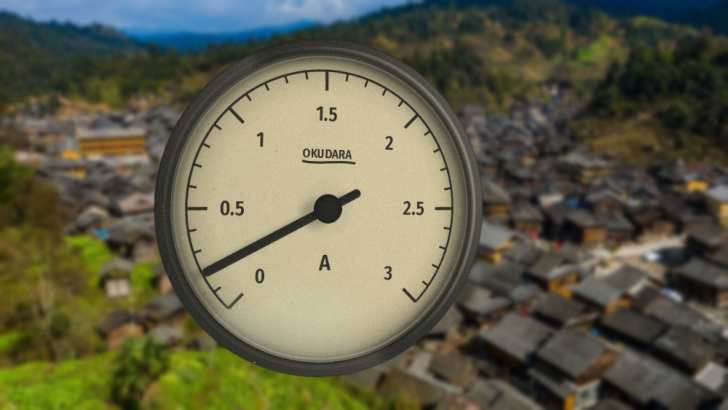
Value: 0.2 A
